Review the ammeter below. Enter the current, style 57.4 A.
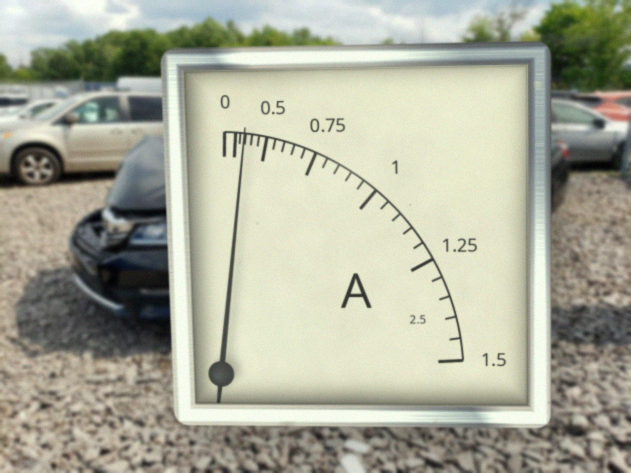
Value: 0.35 A
